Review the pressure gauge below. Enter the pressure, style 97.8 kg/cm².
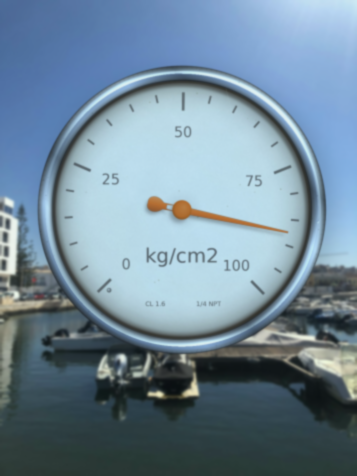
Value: 87.5 kg/cm²
